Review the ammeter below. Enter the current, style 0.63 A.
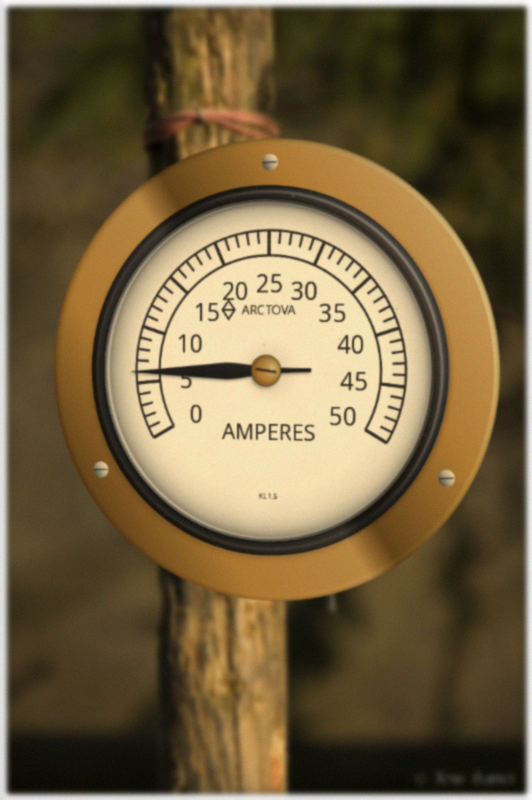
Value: 6 A
